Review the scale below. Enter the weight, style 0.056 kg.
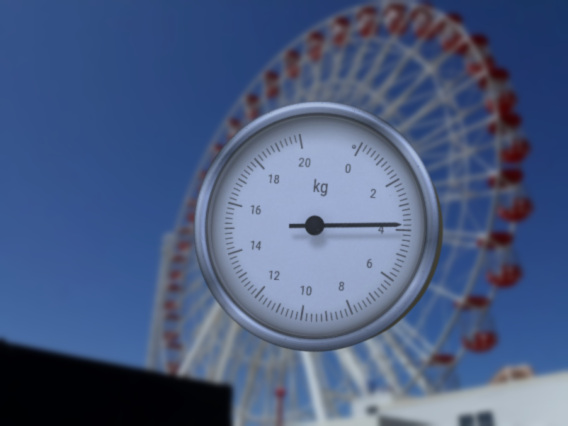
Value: 3.8 kg
